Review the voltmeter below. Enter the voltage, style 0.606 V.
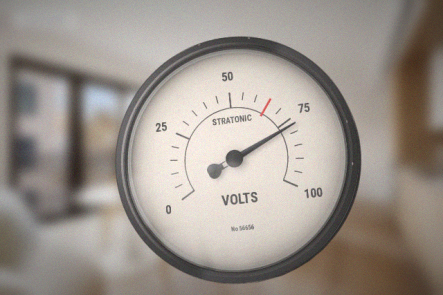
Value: 77.5 V
